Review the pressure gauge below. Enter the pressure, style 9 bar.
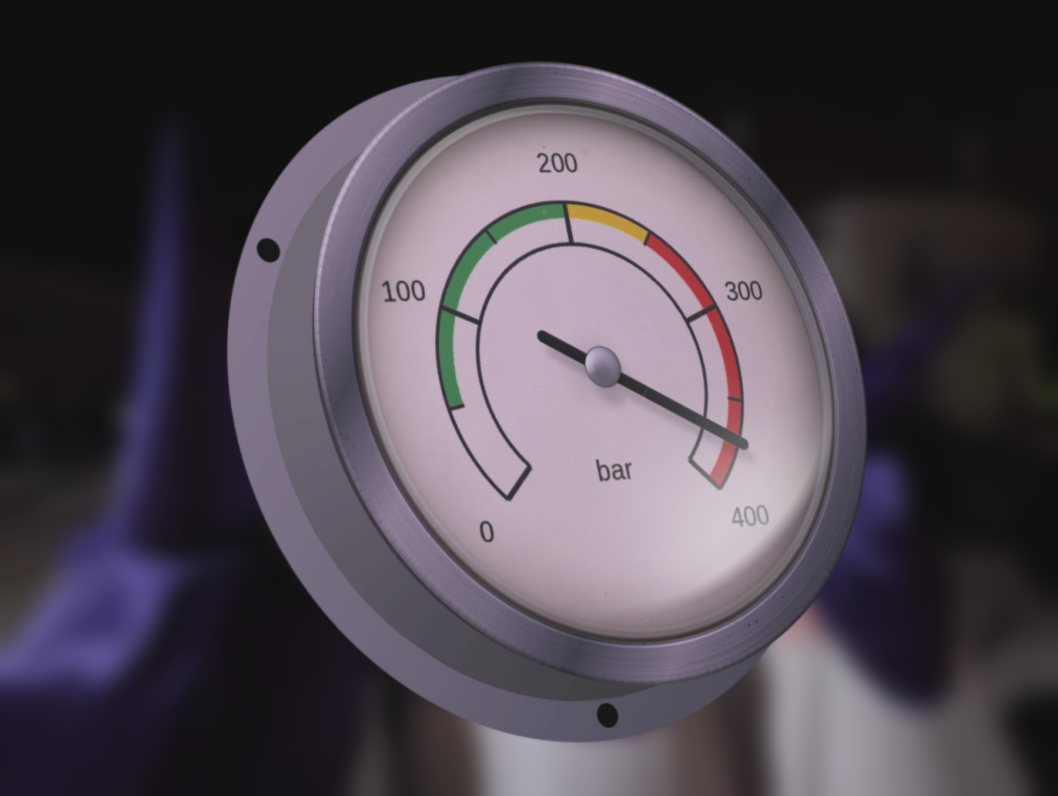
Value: 375 bar
